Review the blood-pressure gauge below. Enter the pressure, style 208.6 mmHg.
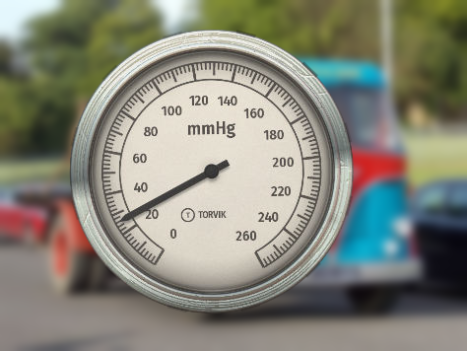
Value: 26 mmHg
